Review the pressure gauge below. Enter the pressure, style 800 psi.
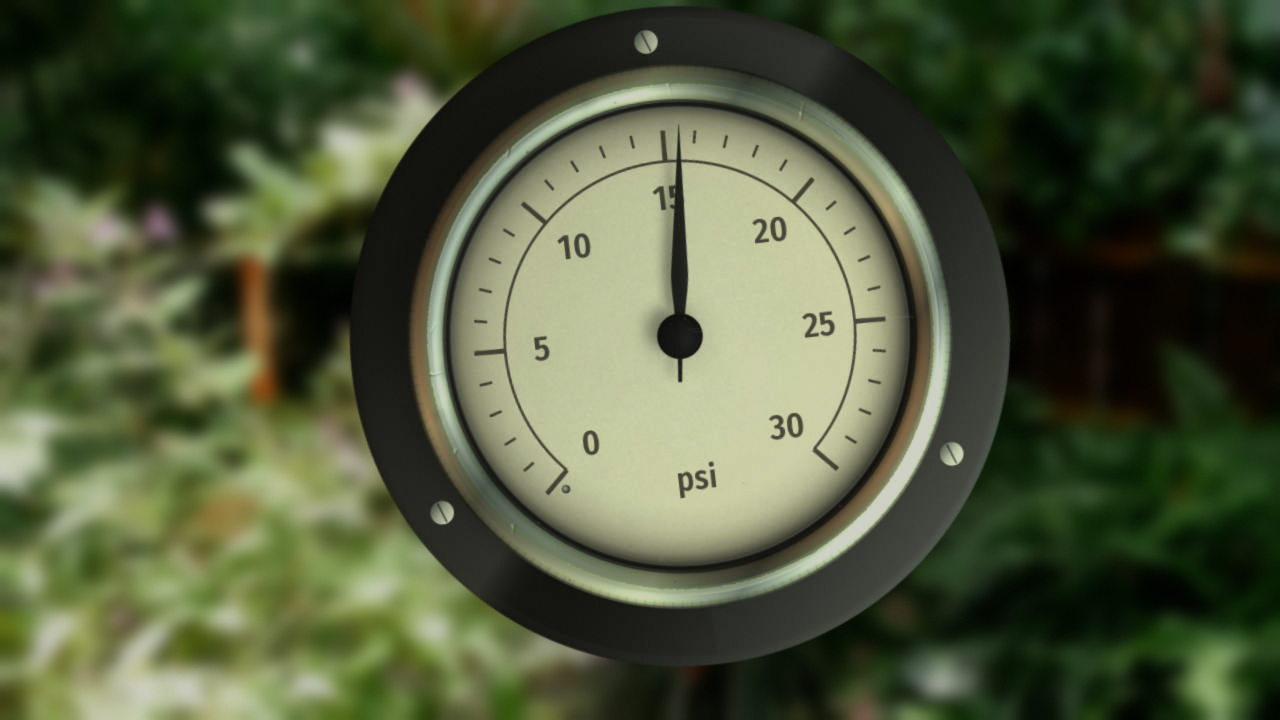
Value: 15.5 psi
